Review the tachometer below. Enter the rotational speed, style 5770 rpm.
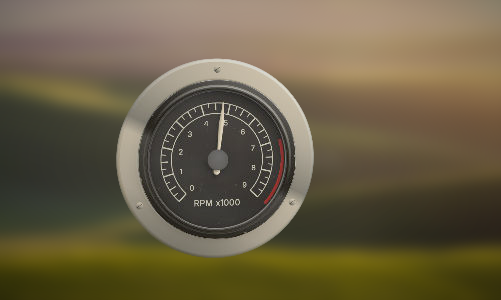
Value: 4750 rpm
